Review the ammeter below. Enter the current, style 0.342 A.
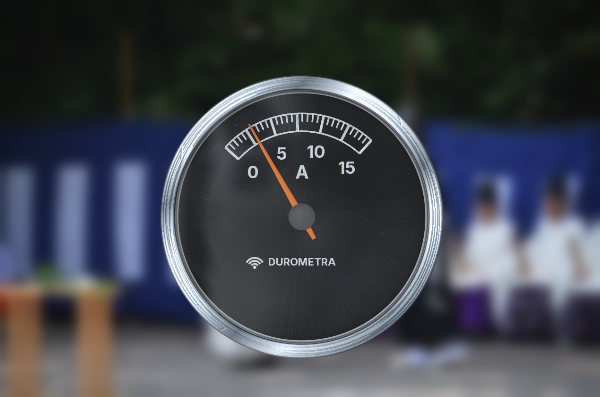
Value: 3 A
